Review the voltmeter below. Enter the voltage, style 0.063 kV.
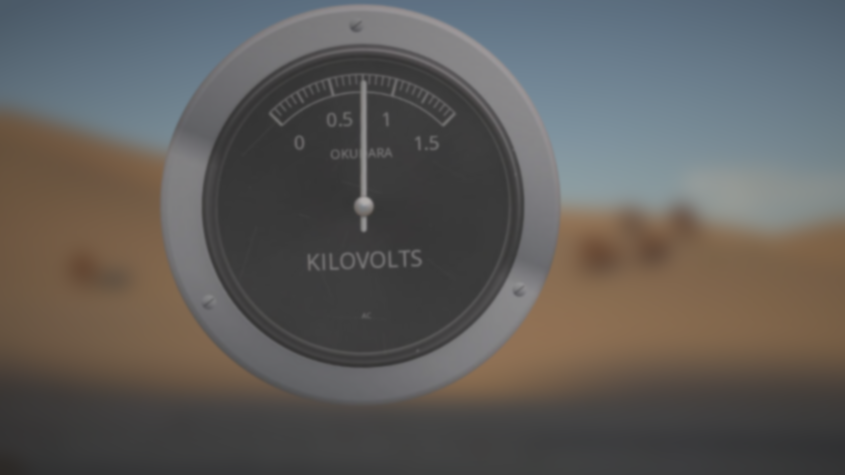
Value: 0.75 kV
